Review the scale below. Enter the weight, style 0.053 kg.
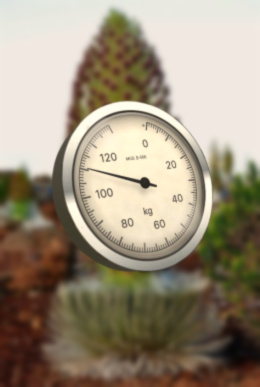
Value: 110 kg
